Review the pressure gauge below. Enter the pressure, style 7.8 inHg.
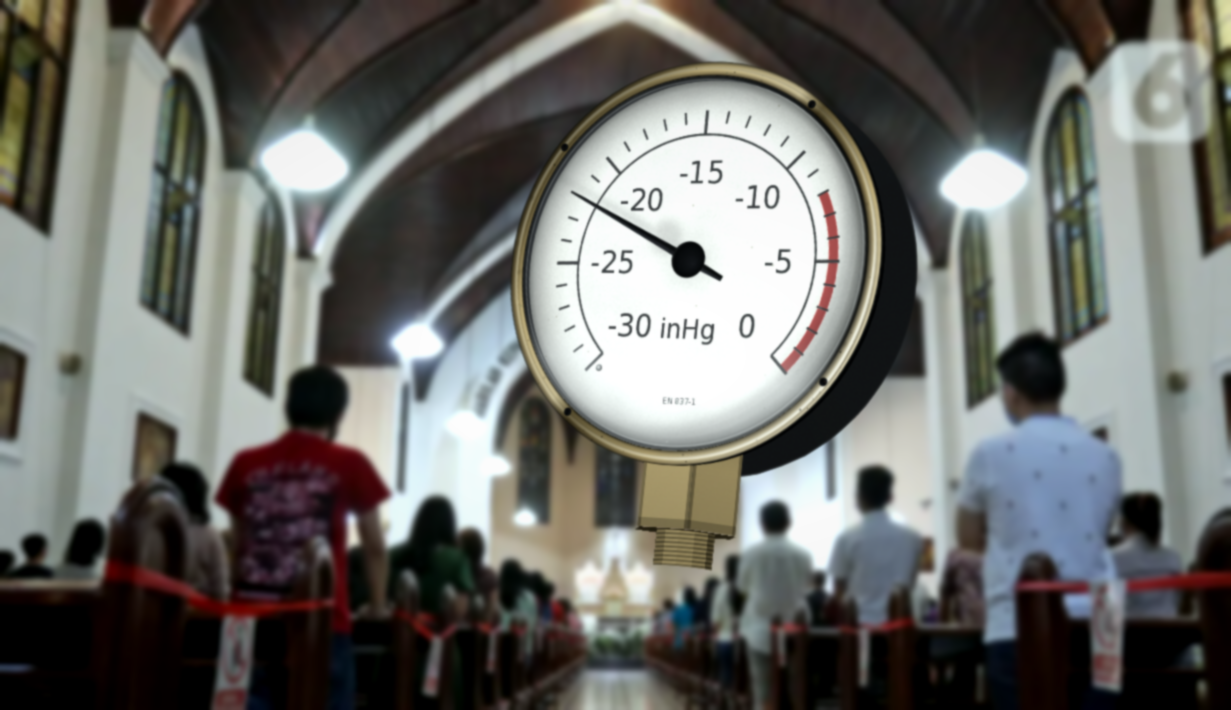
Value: -22 inHg
